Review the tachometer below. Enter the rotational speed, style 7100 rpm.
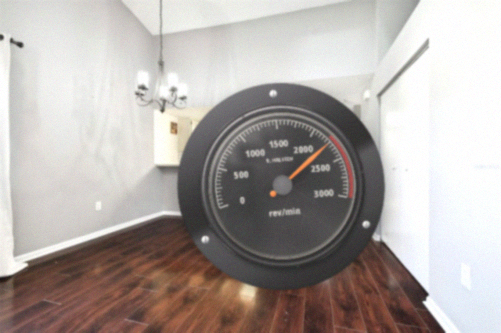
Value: 2250 rpm
